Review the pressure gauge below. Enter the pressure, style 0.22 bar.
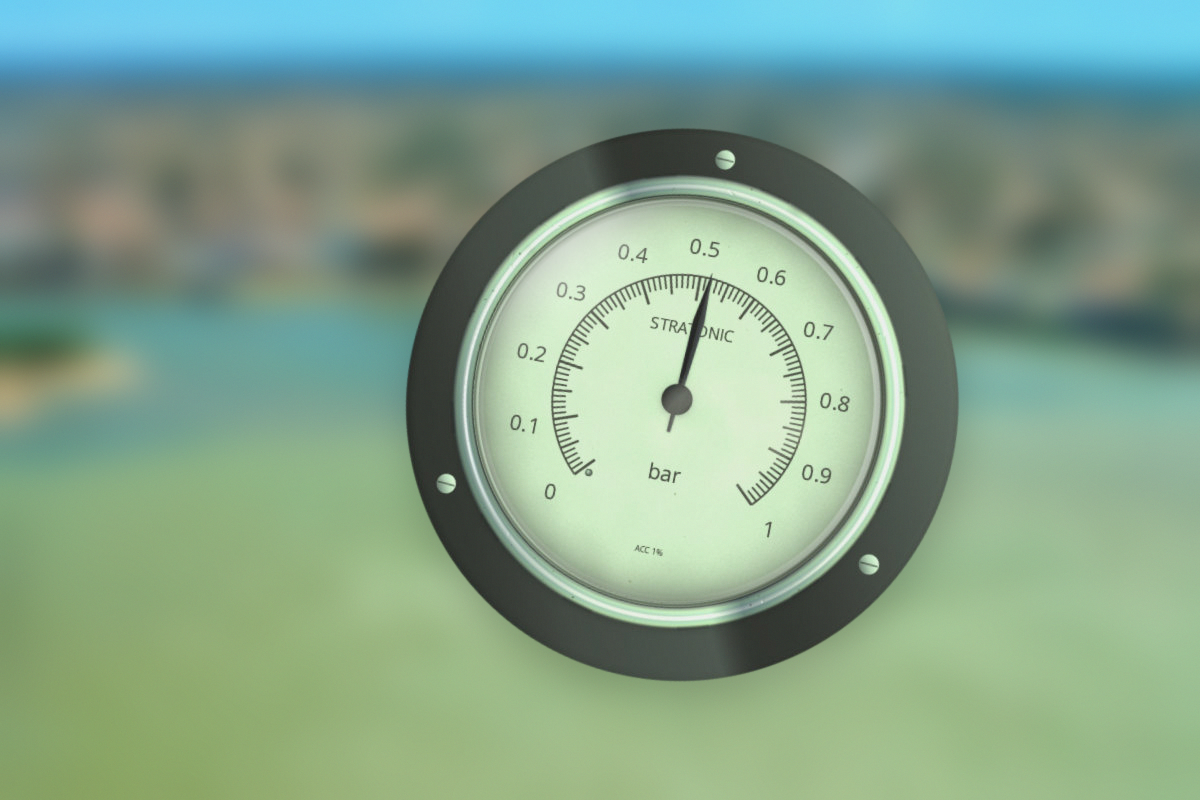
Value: 0.52 bar
